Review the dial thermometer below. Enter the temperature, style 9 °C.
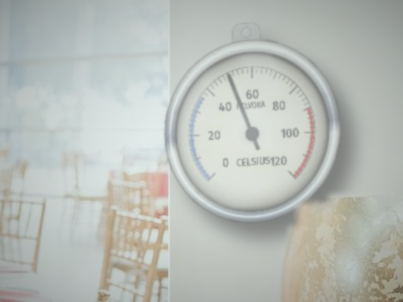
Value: 50 °C
